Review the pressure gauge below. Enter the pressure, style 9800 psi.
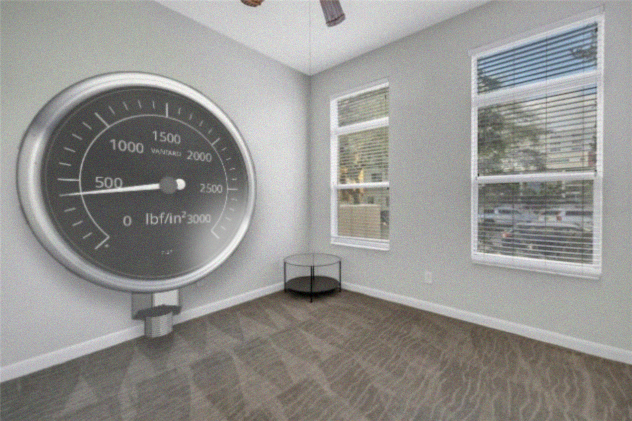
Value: 400 psi
